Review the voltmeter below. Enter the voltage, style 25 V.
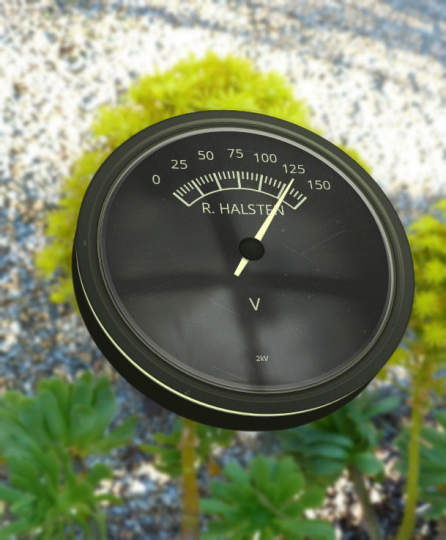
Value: 130 V
